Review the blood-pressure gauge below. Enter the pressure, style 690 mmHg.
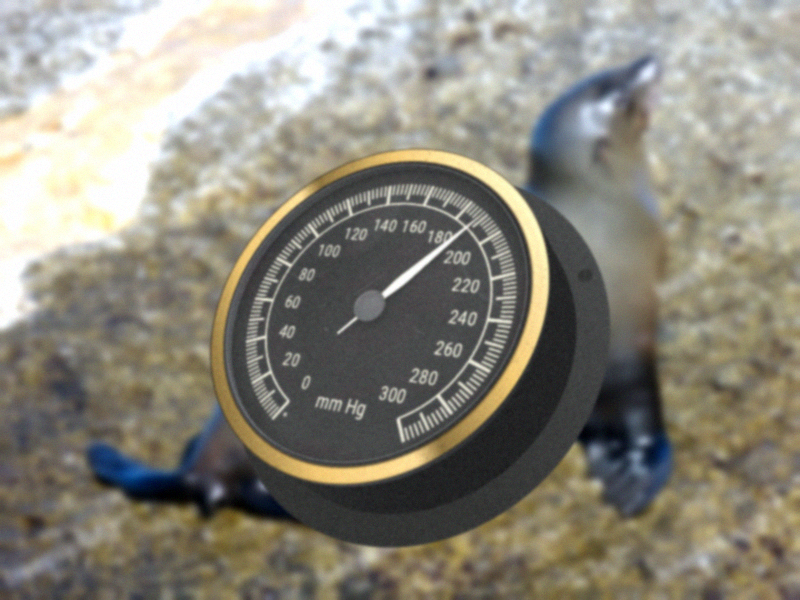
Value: 190 mmHg
